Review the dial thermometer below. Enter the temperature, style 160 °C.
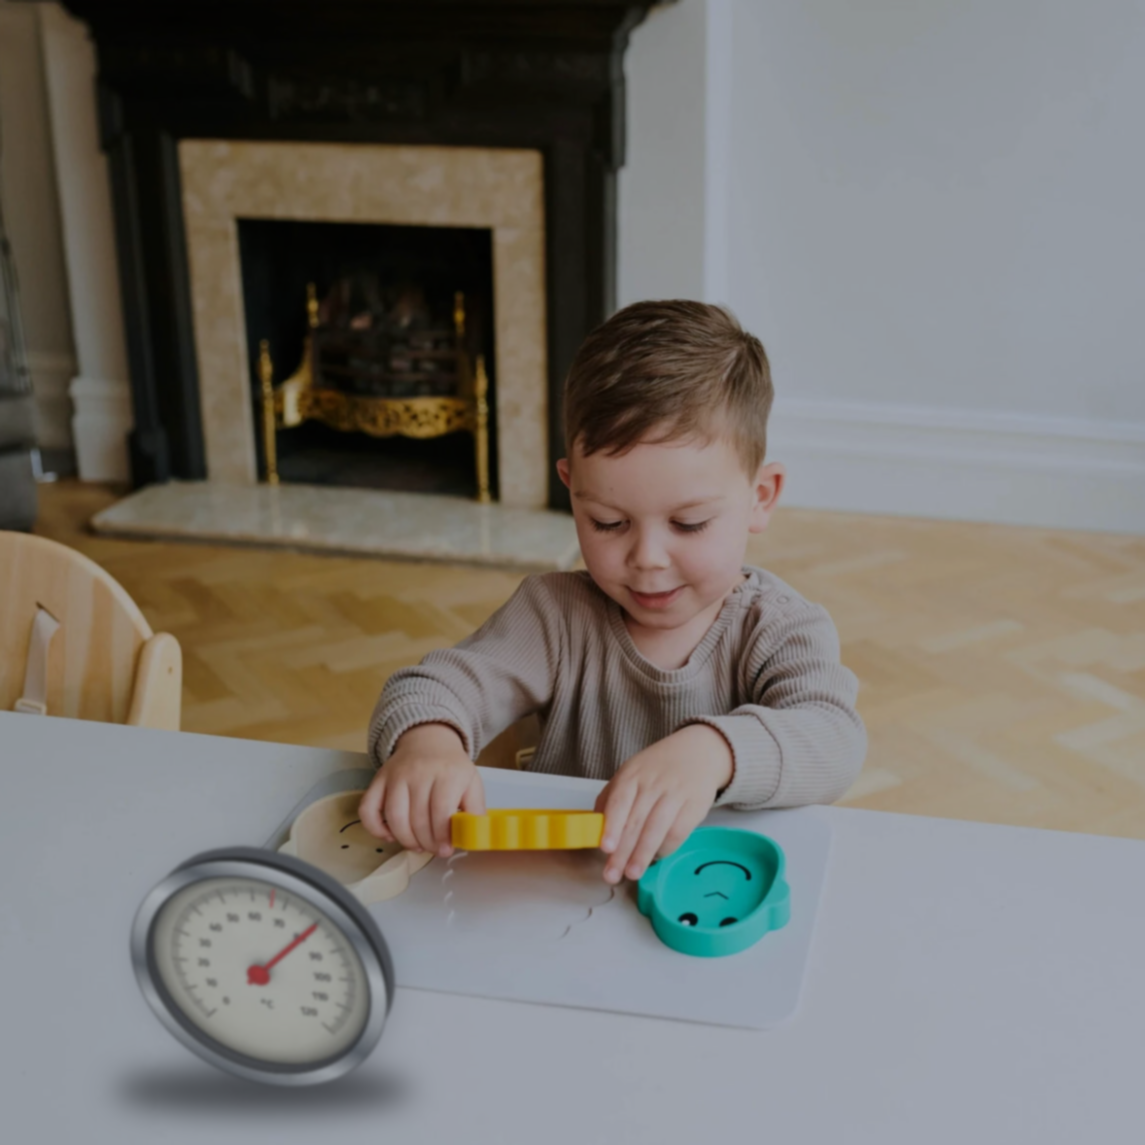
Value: 80 °C
